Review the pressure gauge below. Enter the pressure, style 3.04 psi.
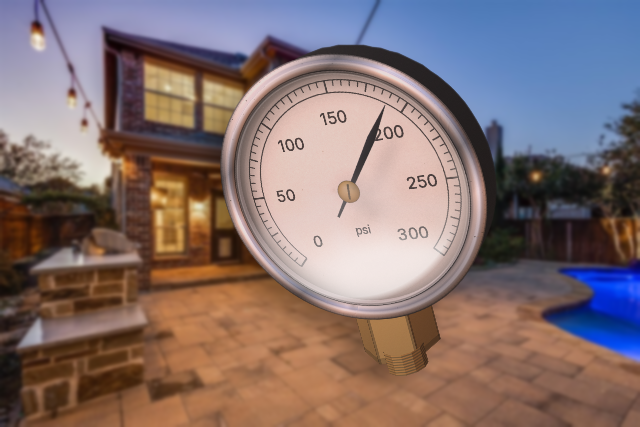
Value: 190 psi
